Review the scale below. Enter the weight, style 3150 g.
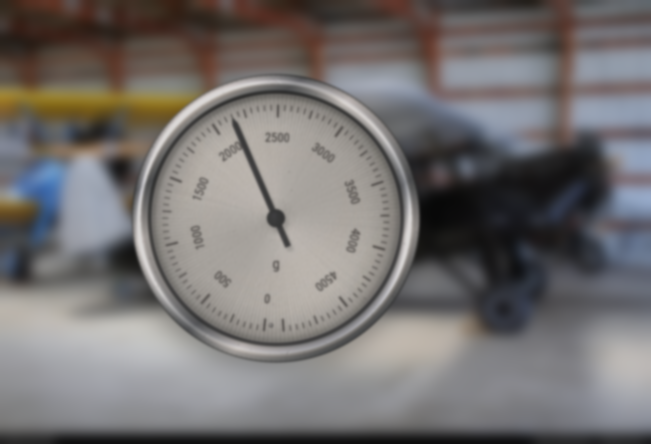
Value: 2150 g
